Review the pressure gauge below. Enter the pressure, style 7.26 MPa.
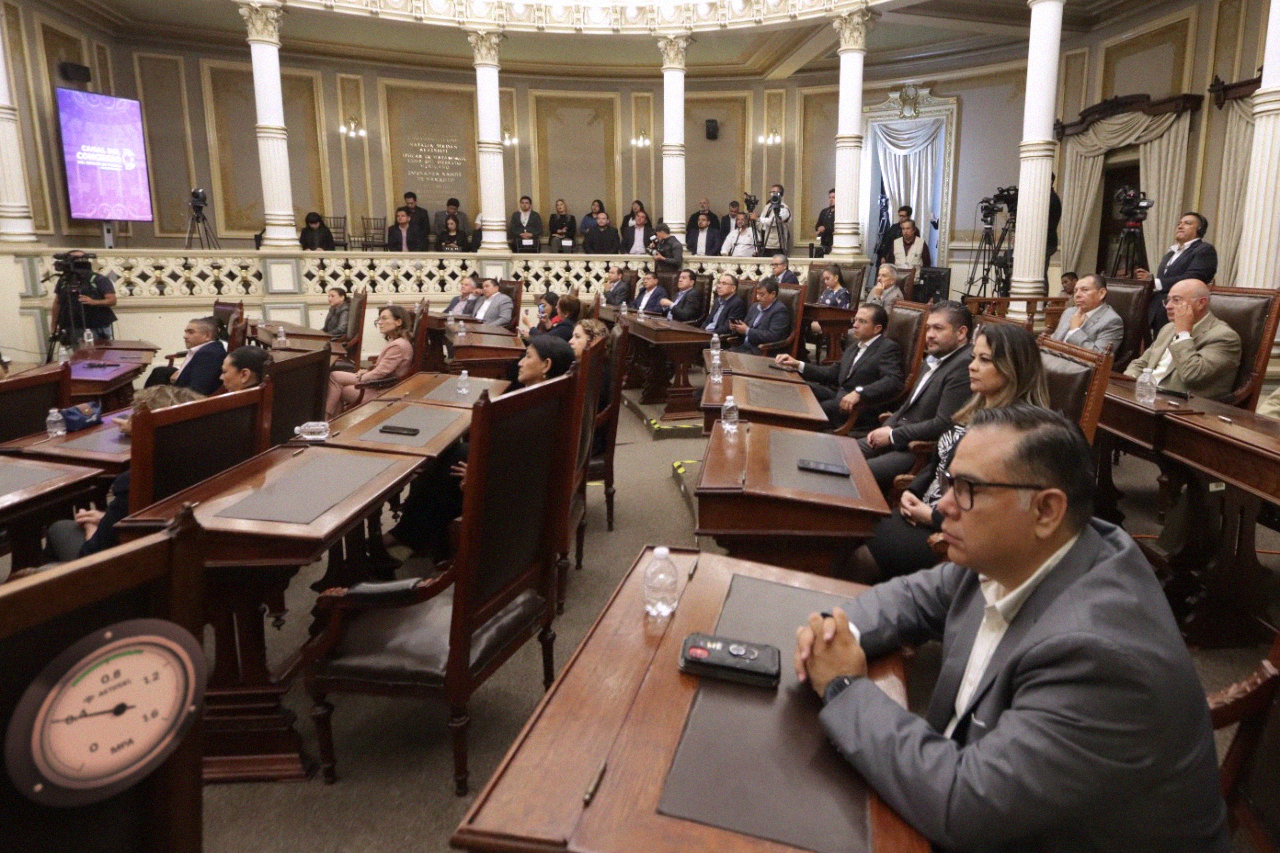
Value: 0.4 MPa
